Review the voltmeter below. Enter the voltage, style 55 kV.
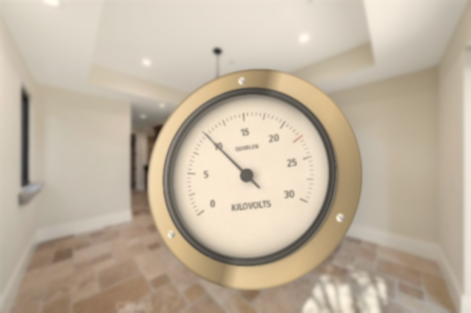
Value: 10 kV
